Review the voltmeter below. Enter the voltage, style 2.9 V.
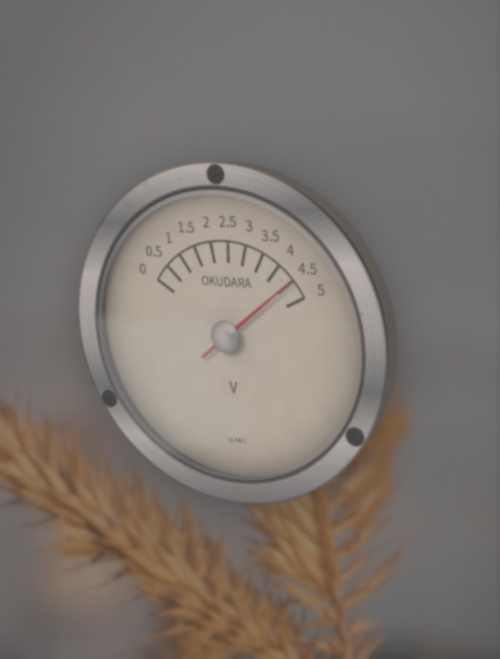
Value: 4.5 V
